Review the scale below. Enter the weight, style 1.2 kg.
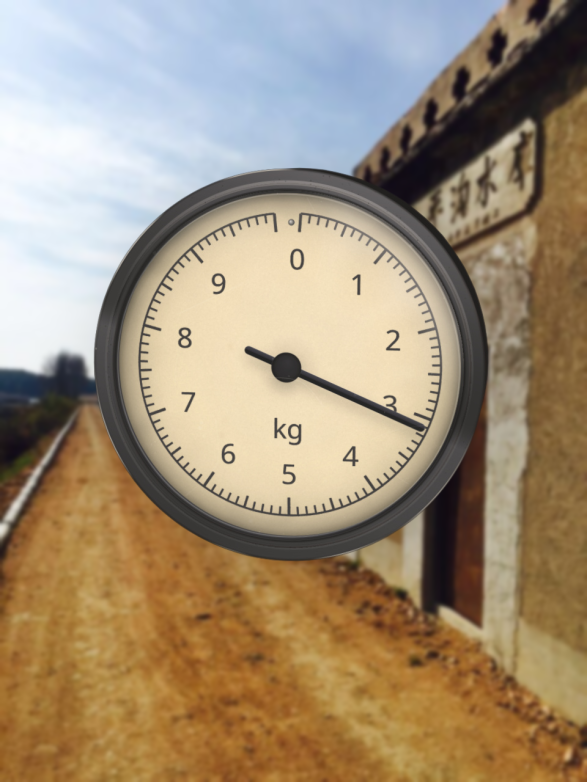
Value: 3.1 kg
